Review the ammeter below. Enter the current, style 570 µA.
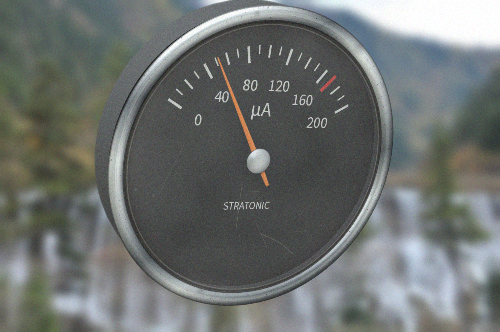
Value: 50 µA
